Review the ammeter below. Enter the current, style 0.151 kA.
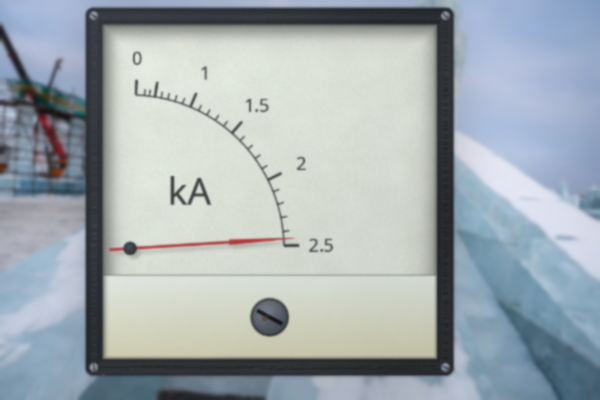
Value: 2.45 kA
